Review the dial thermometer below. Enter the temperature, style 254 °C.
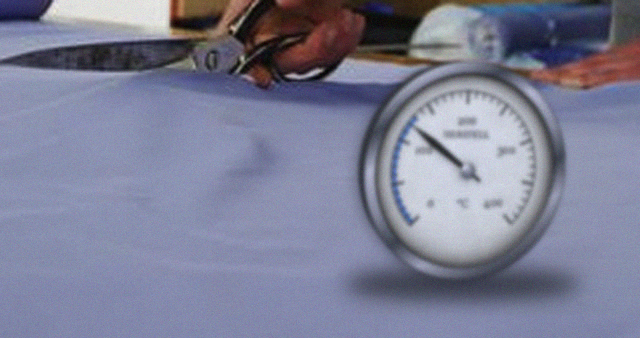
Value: 120 °C
